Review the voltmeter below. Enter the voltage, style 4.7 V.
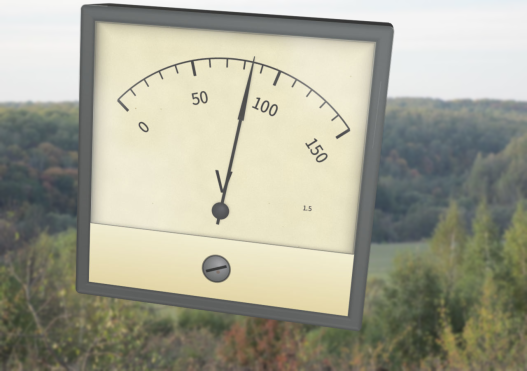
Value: 85 V
